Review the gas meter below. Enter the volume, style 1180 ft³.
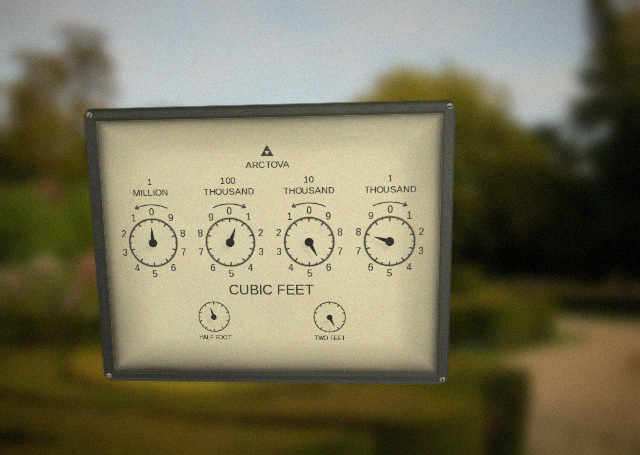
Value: 5800 ft³
